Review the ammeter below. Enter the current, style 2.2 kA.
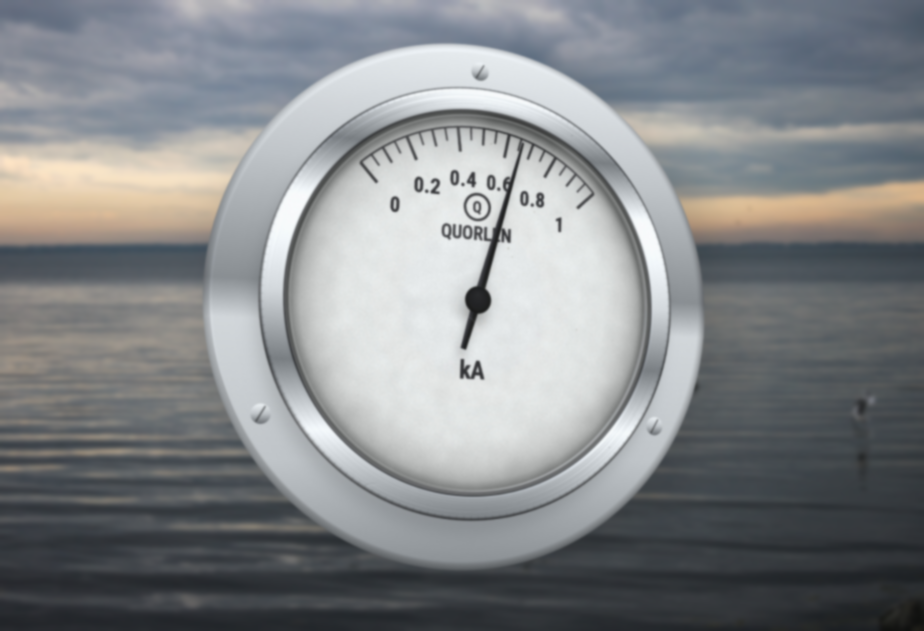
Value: 0.65 kA
